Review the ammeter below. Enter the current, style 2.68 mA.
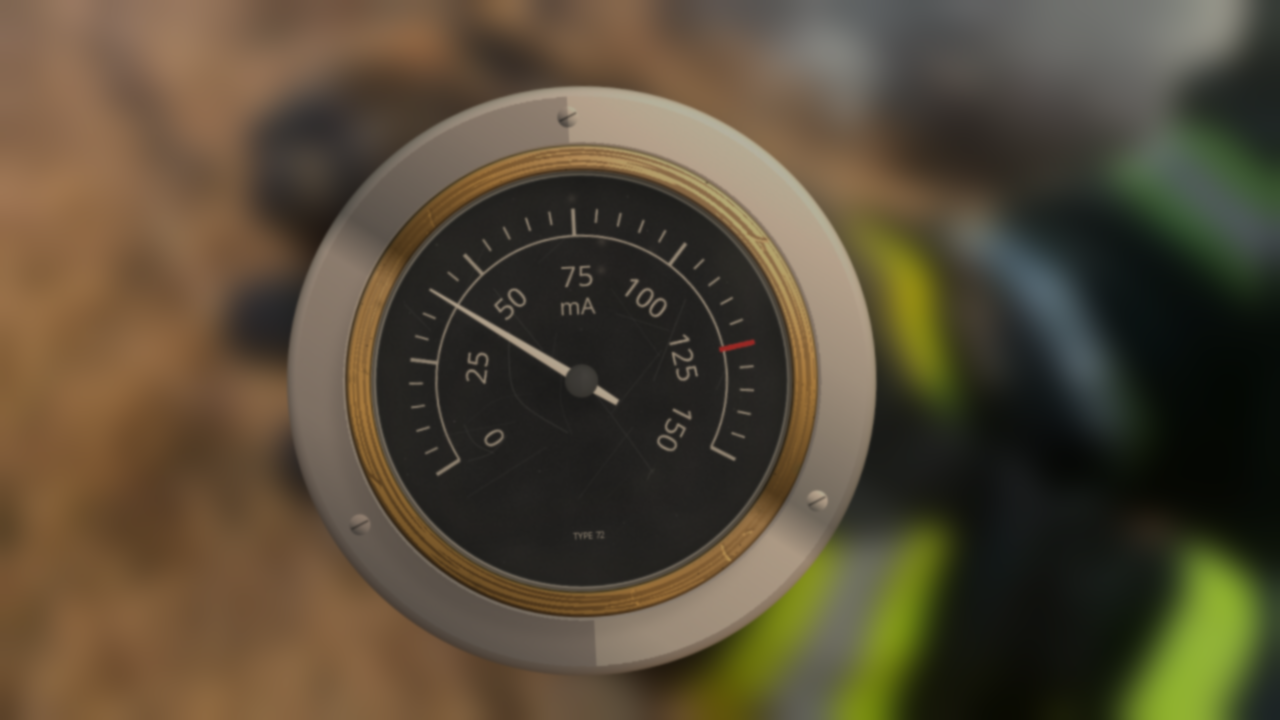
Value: 40 mA
